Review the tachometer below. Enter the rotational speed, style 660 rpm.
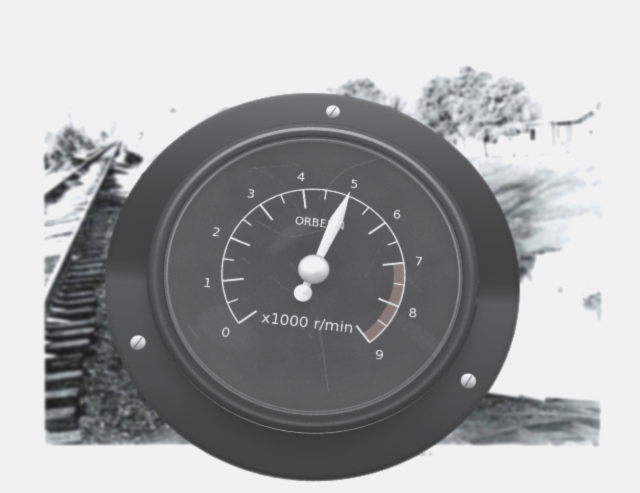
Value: 5000 rpm
